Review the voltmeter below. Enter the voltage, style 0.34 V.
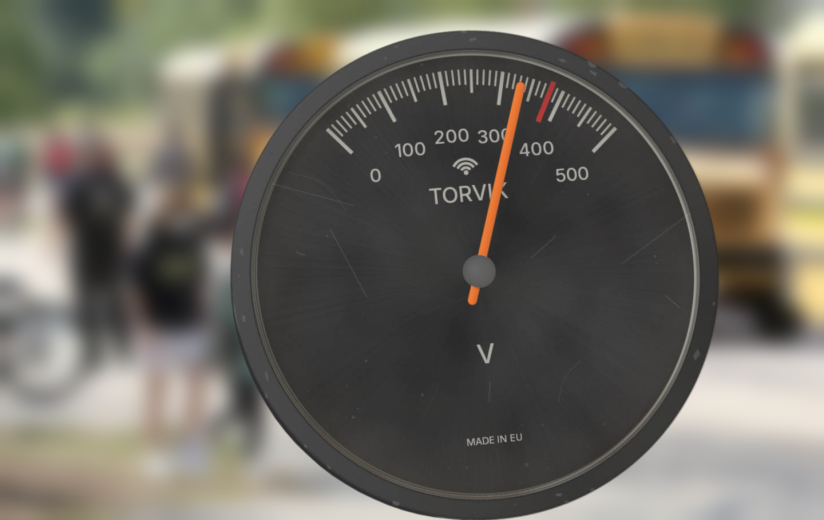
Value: 330 V
